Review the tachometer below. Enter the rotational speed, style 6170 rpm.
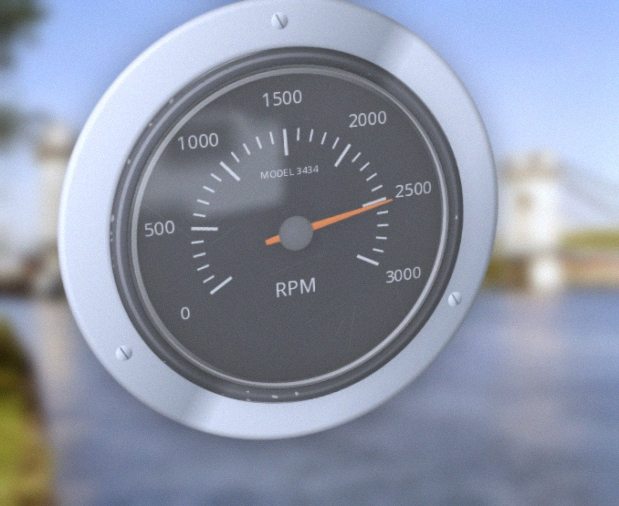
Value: 2500 rpm
